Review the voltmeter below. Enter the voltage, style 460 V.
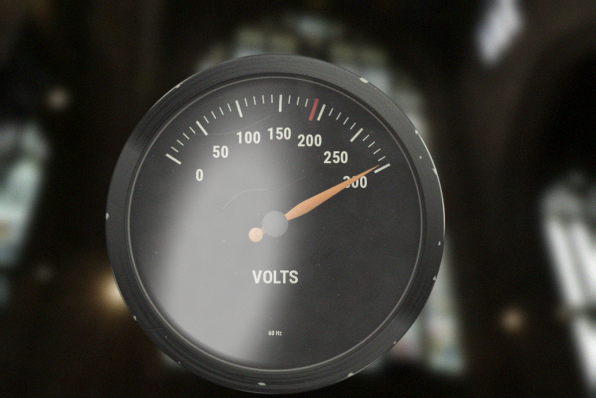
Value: 295 V
